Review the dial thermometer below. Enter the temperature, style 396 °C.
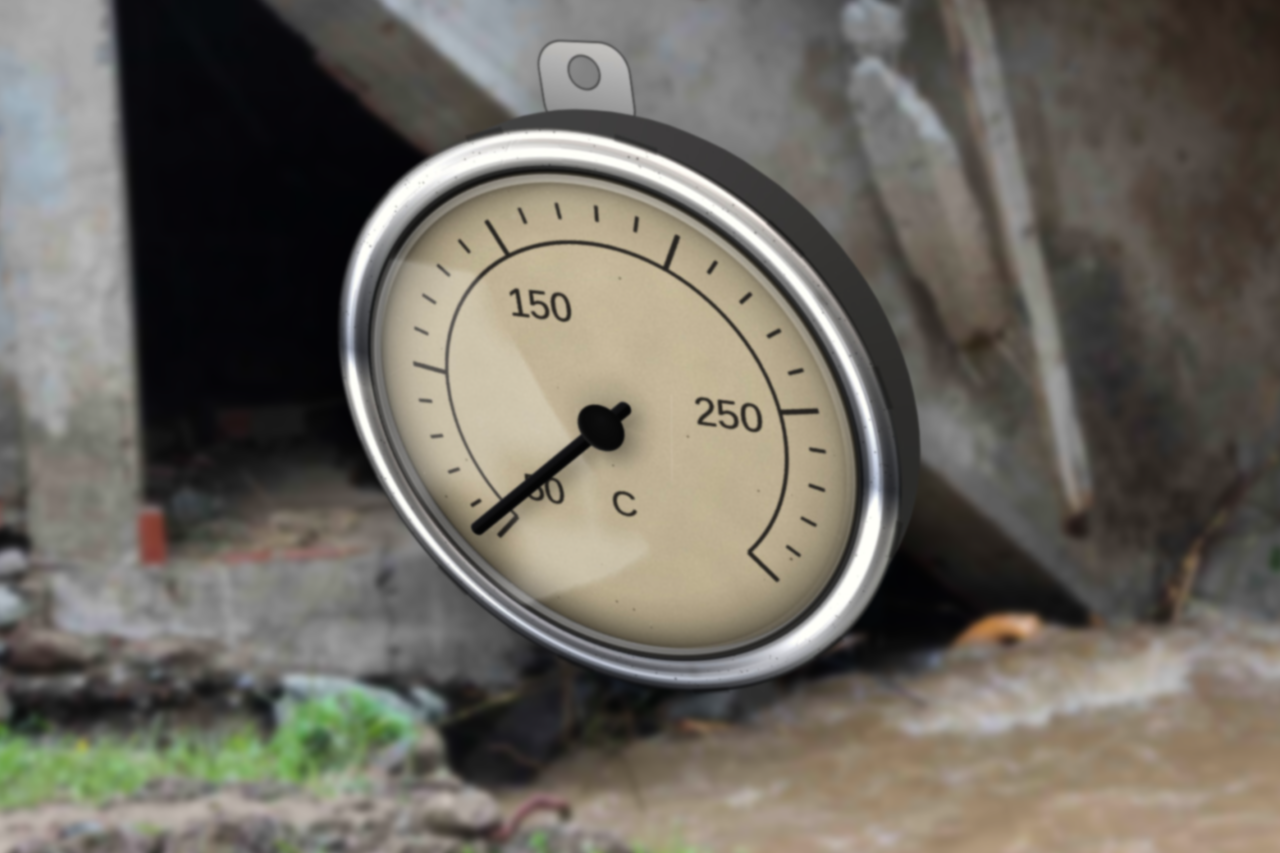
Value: 55 °C
